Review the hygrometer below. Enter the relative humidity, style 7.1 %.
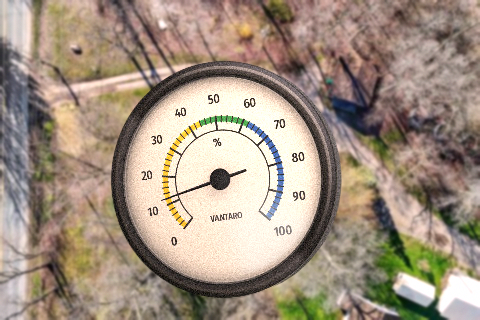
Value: 12 %
